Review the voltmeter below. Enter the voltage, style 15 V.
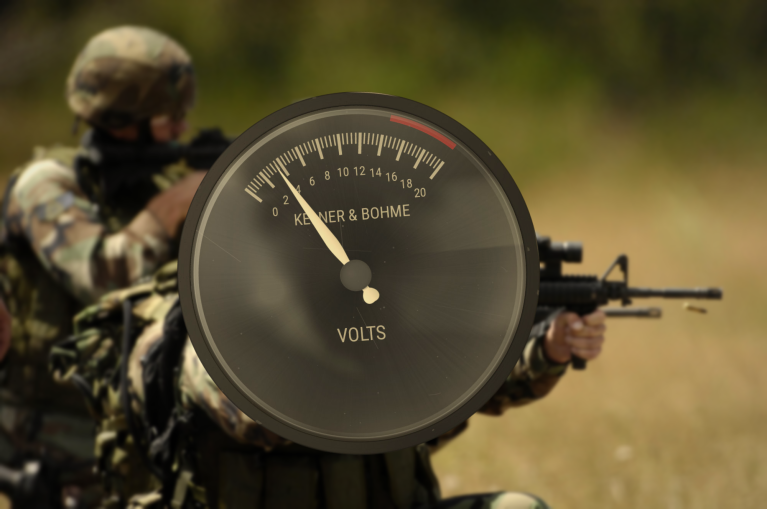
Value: 3.6 V
